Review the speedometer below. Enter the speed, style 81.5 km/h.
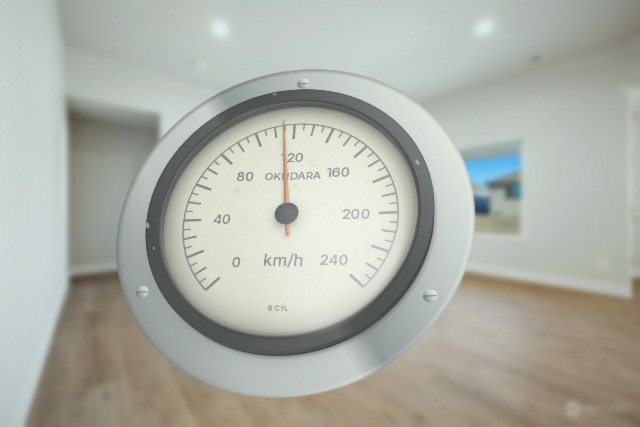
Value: 115 km/h
